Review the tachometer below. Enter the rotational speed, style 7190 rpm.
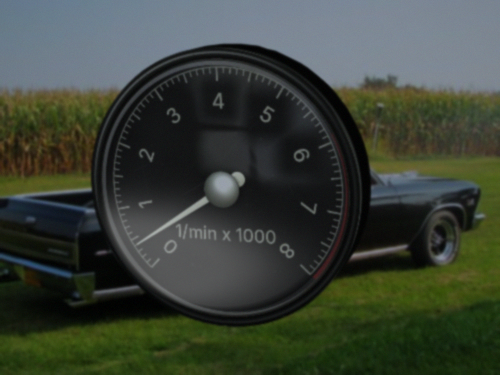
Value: 400 rpm
